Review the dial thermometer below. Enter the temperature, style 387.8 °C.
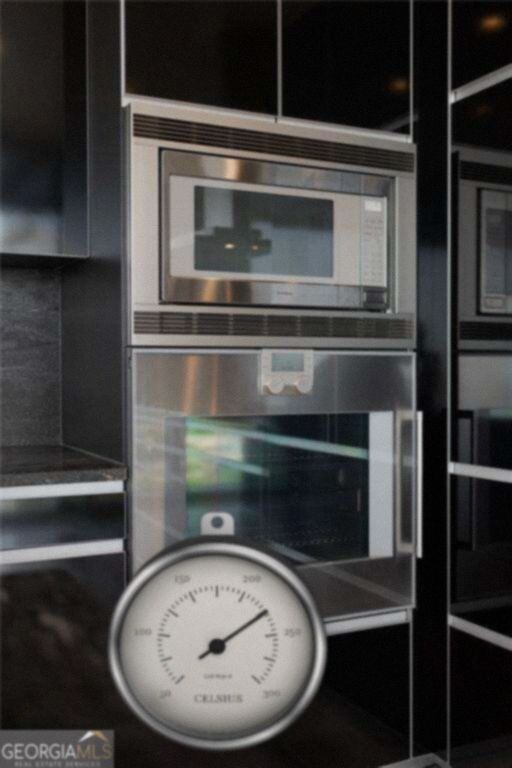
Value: 225 °C
